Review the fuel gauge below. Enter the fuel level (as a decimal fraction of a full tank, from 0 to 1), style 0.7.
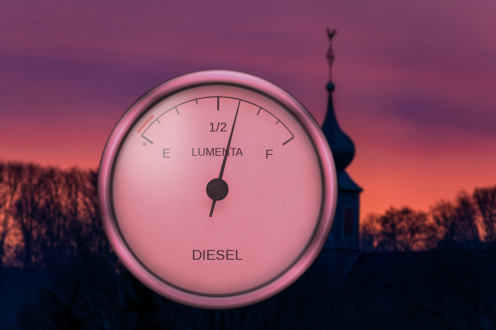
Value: 0.625
